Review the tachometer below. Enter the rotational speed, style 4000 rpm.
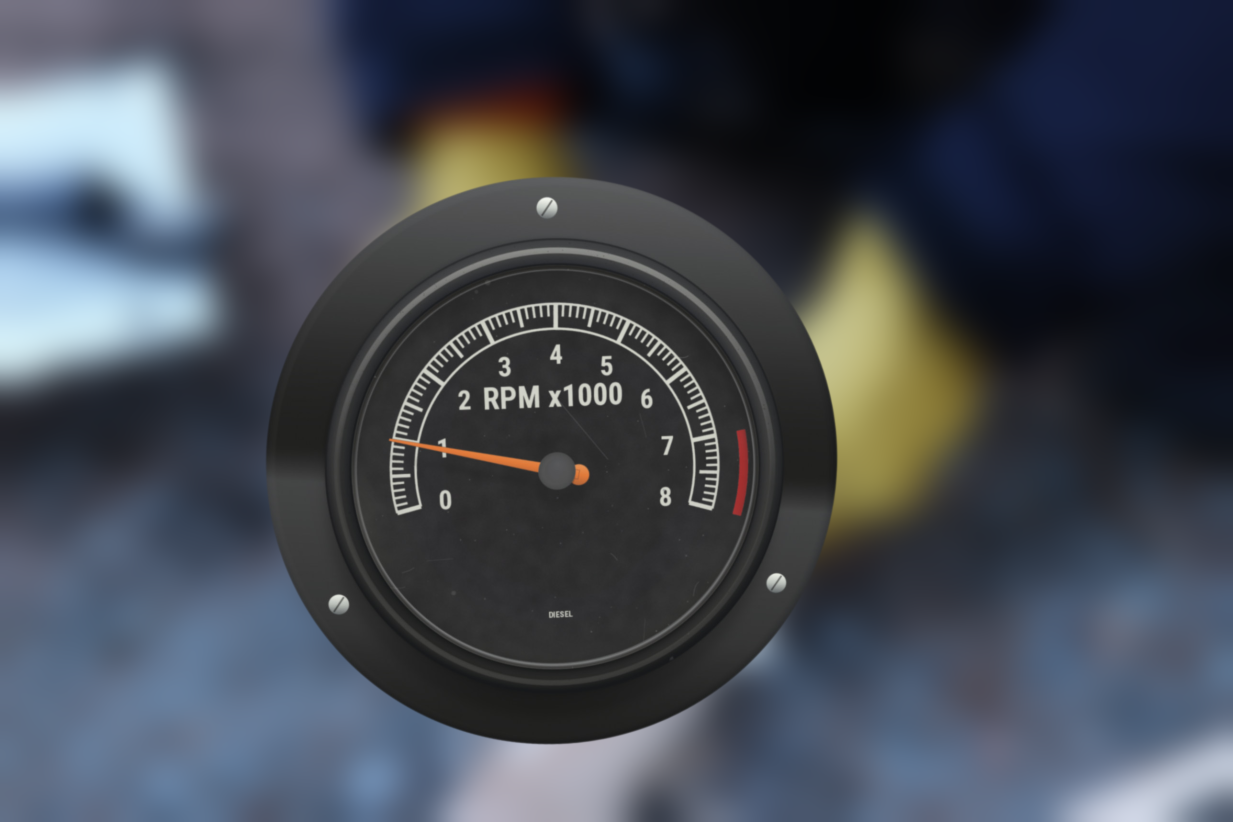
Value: 1000 rpm
